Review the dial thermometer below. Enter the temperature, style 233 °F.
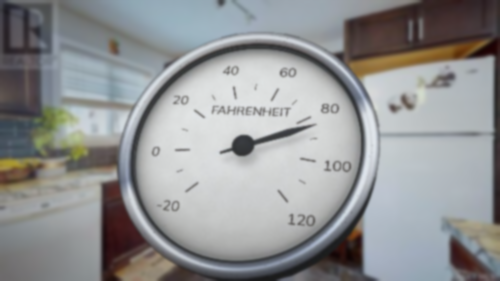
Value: 85 °F
